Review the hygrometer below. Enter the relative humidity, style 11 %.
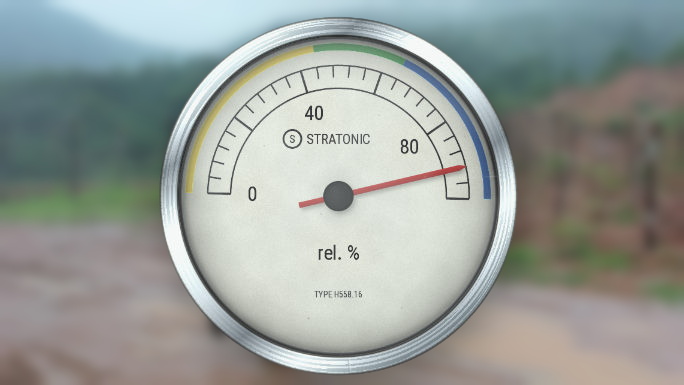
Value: 92 %
